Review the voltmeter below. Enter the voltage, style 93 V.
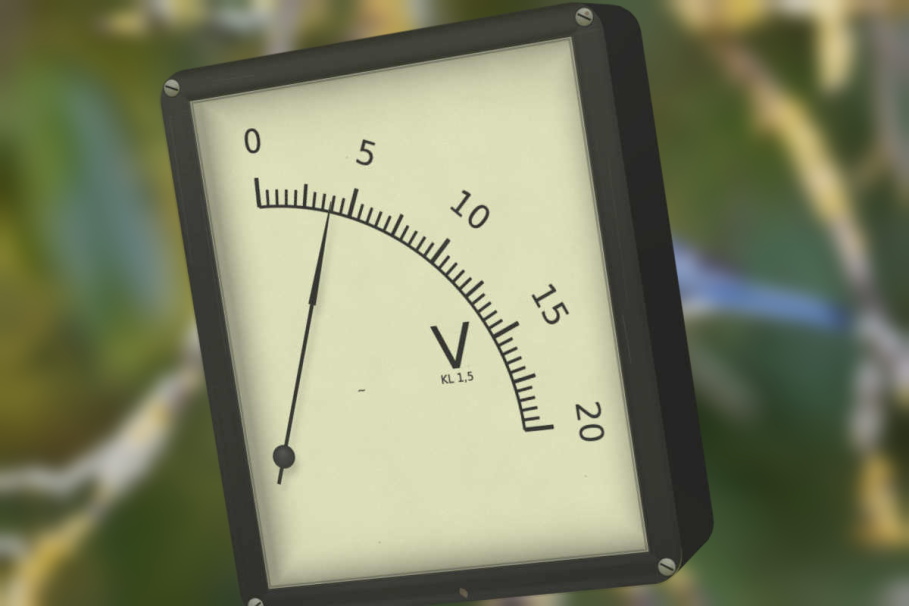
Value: 4 V
